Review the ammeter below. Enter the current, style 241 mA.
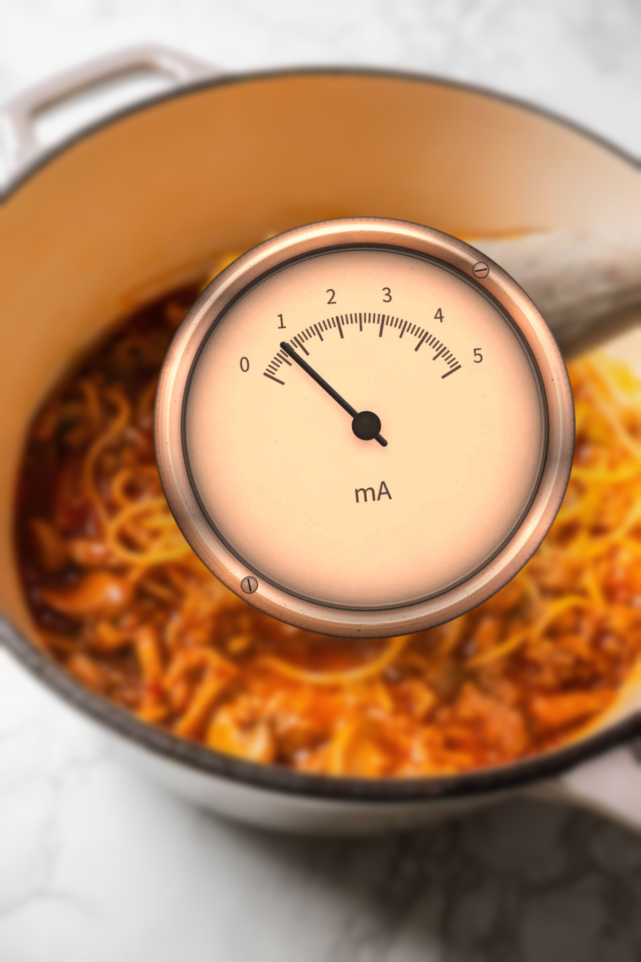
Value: 0.7 mA
